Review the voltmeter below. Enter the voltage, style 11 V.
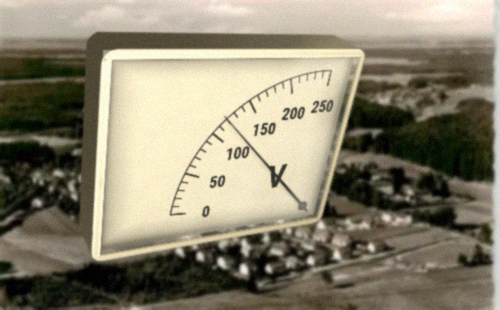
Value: 120 V
